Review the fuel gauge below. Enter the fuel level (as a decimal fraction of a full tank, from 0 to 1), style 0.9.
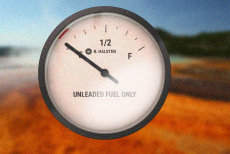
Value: 0
